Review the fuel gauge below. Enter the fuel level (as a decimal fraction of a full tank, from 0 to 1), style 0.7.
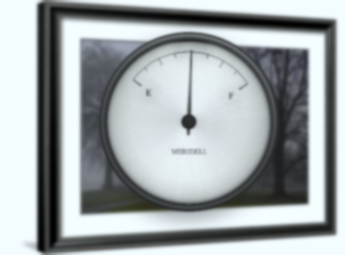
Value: 0.5
